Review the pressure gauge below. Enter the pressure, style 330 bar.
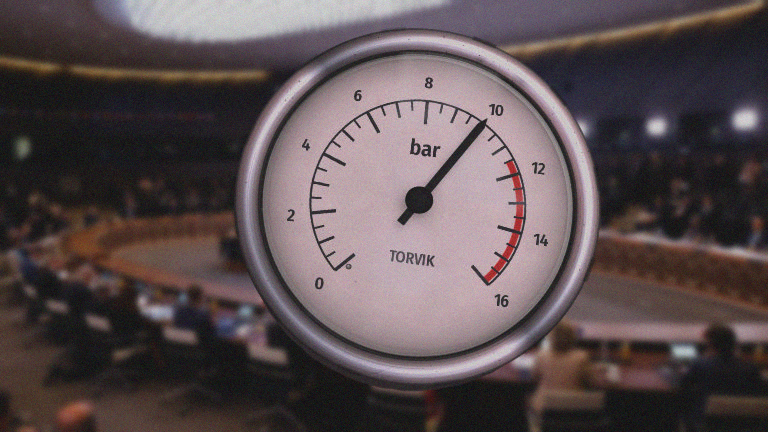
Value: 10 bar
